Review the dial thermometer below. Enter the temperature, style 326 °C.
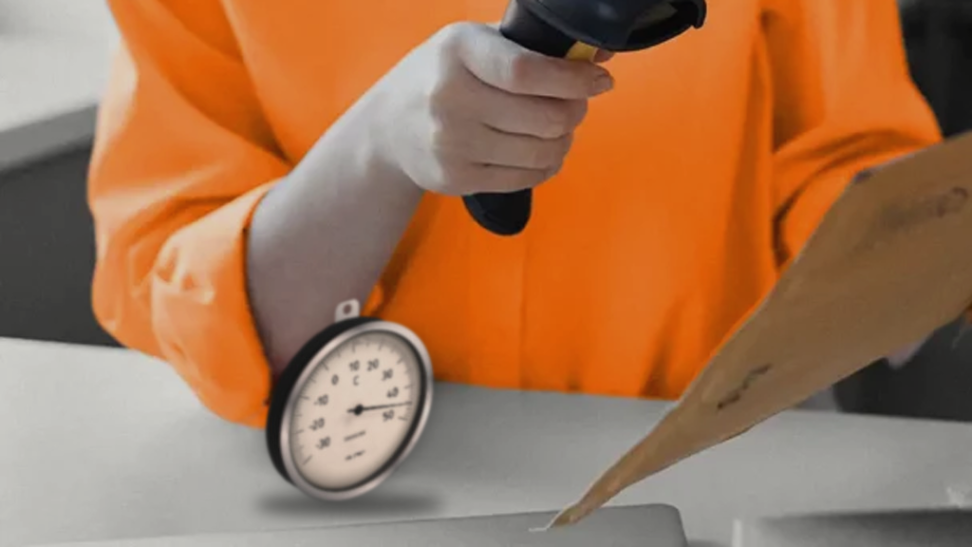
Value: 45 °C
